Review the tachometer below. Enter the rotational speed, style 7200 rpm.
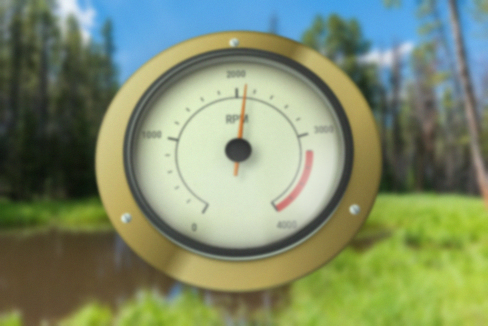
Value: 2100 rpm
